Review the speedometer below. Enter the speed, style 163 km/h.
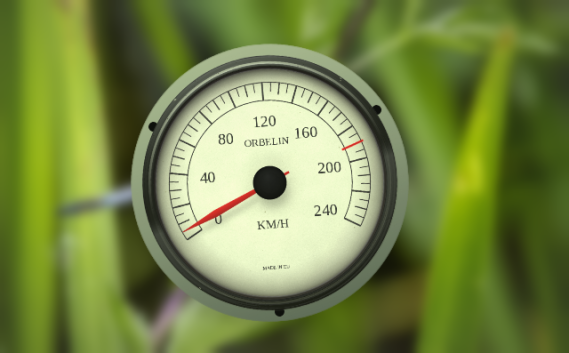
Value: 5 km/h
